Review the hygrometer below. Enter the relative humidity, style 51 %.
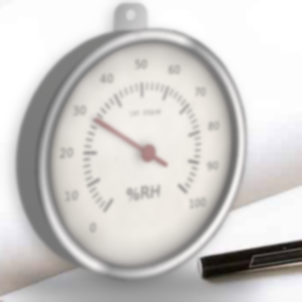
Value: 30 %
